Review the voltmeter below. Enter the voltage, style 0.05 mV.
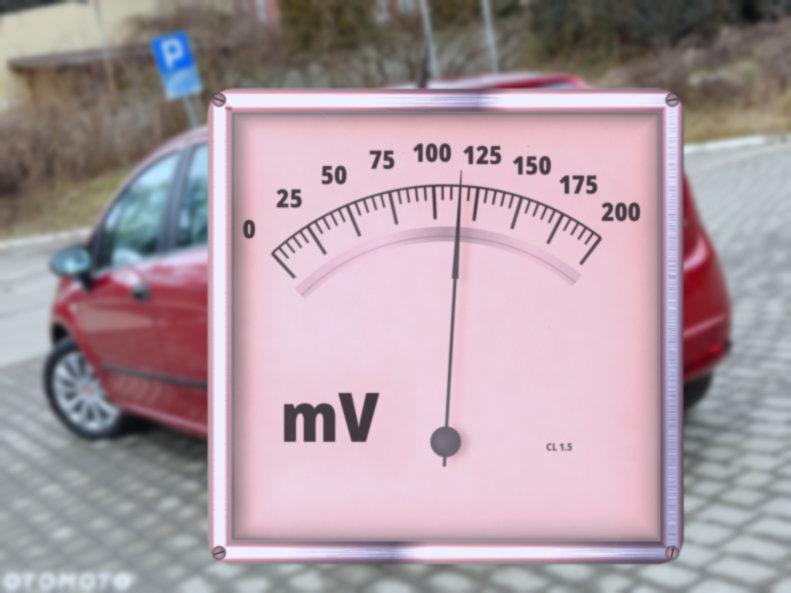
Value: 115 mV
